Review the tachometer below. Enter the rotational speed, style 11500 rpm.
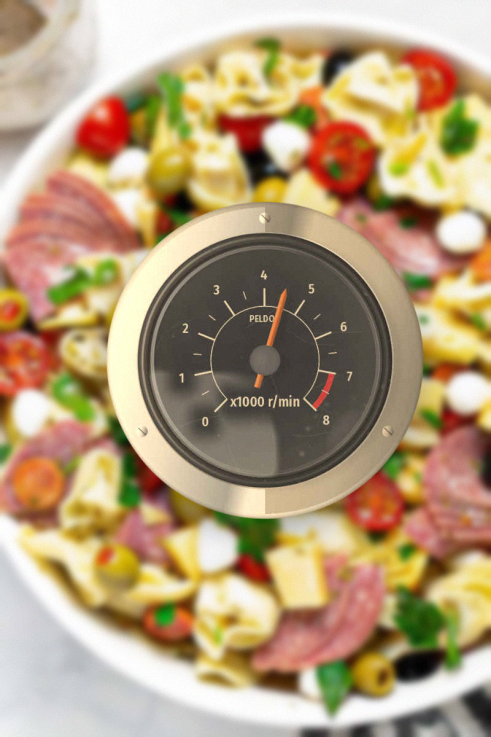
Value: 4500 rpm
